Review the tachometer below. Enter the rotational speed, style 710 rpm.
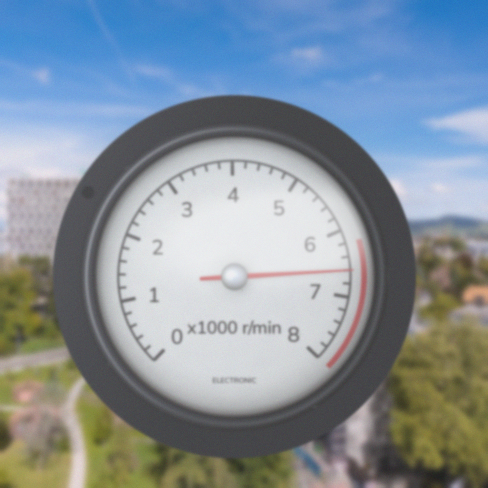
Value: 6600 rpm
